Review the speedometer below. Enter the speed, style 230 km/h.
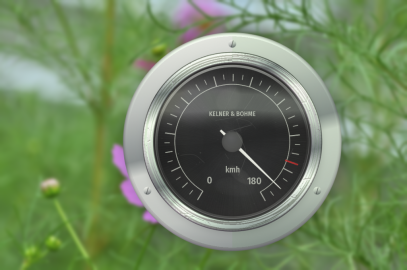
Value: 170 km/h
